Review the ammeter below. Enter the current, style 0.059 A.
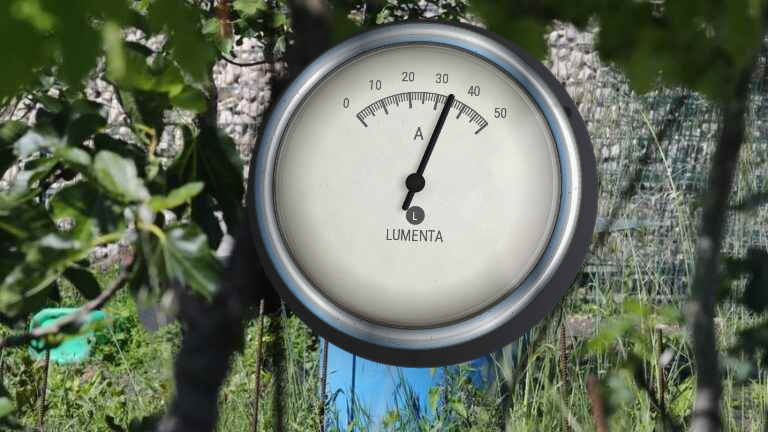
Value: 35 A
